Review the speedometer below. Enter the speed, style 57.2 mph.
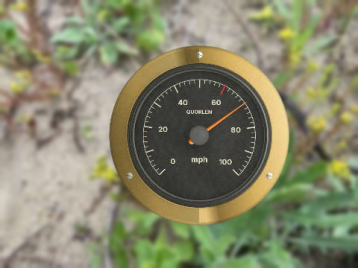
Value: 70 mph
